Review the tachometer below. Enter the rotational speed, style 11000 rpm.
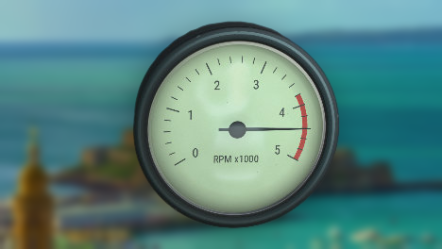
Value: 4400 rpm
